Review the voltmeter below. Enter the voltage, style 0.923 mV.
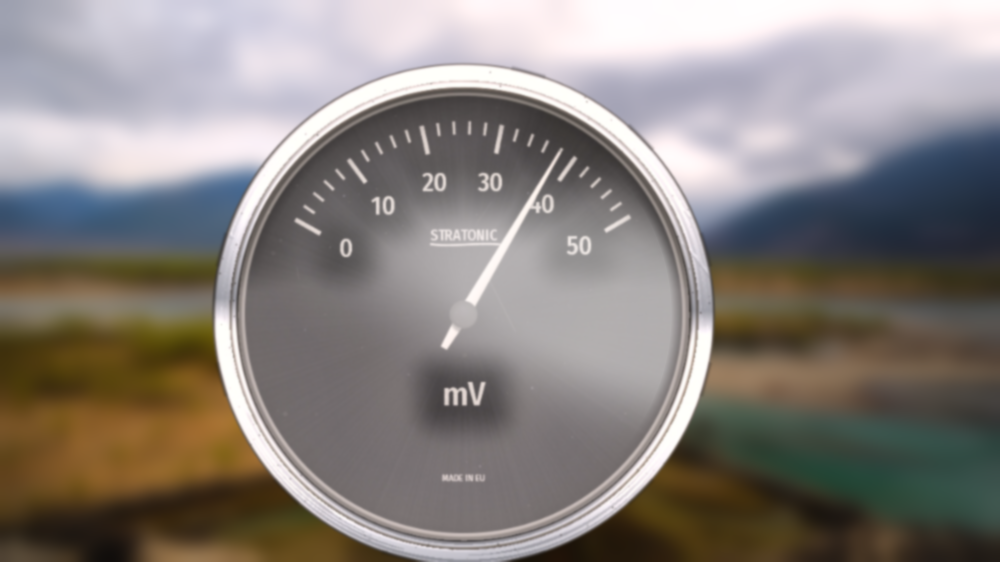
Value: 38 mV
